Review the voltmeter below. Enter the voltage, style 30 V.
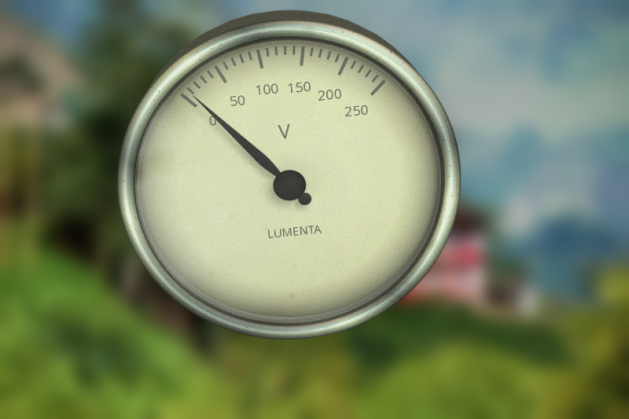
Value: 10 V
